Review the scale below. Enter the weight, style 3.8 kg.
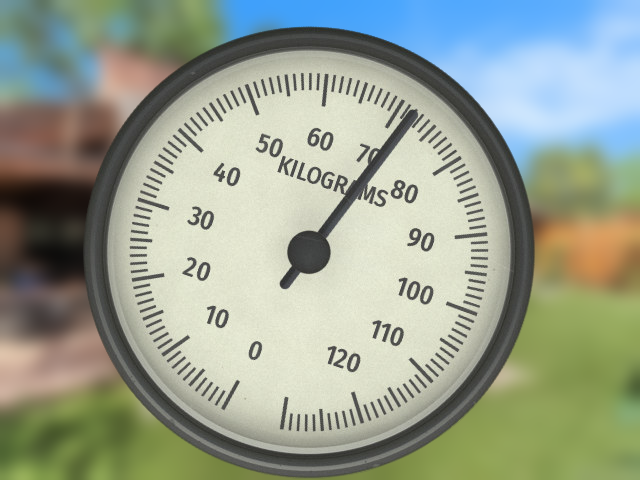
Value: 72 kg
